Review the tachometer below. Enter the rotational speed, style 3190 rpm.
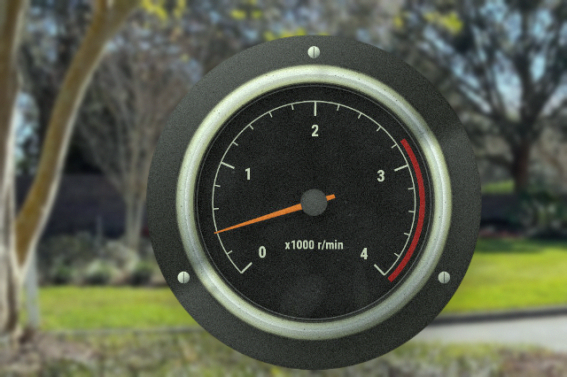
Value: 400 rpm
